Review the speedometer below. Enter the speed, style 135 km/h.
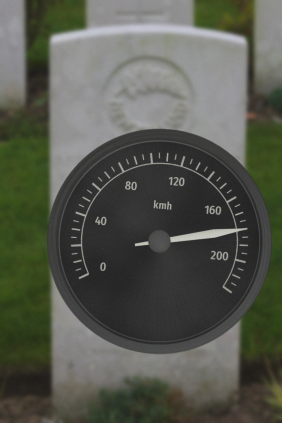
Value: 180 km/h
